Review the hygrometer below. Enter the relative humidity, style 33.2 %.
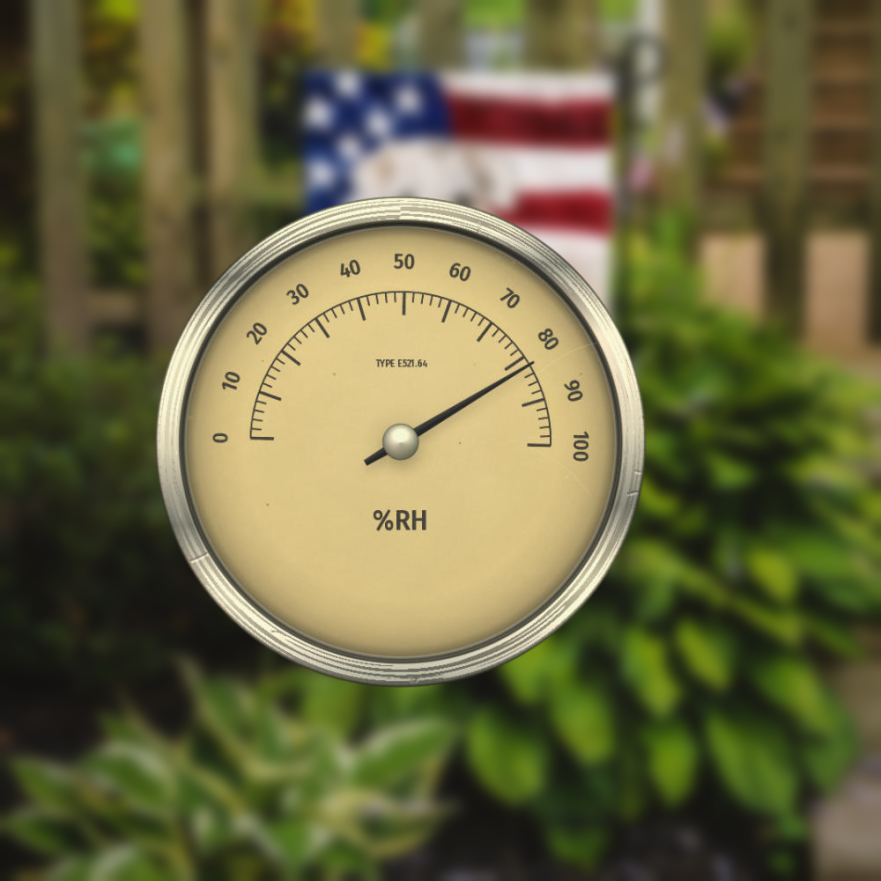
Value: 82 %
